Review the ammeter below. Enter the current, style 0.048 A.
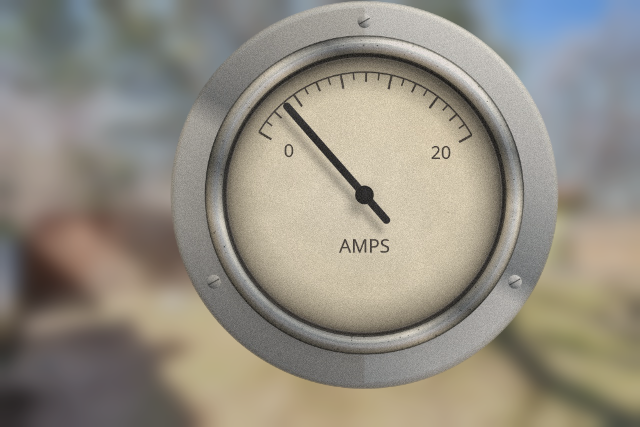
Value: 3 A
